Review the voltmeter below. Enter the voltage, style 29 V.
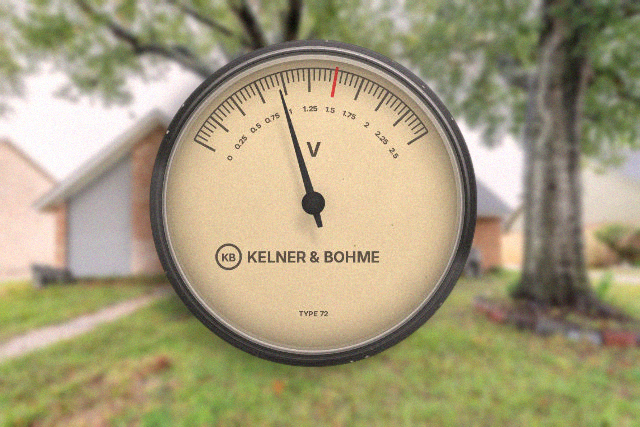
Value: 0.95 V
